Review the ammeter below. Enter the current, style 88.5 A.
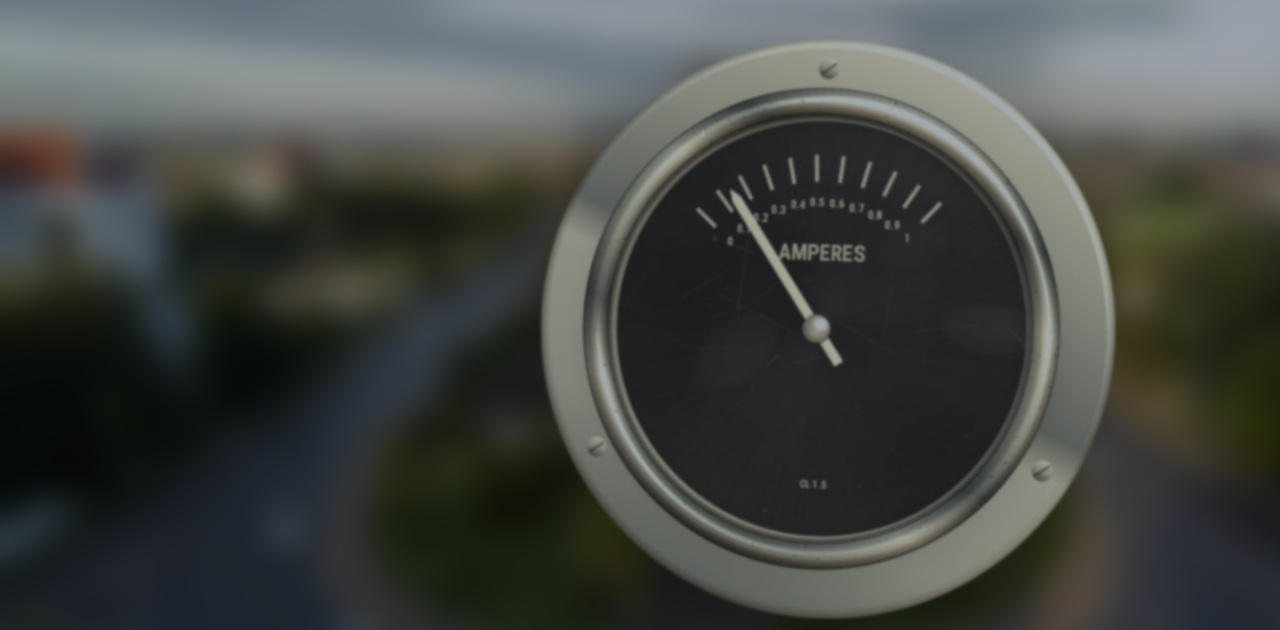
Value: 0.15 A
